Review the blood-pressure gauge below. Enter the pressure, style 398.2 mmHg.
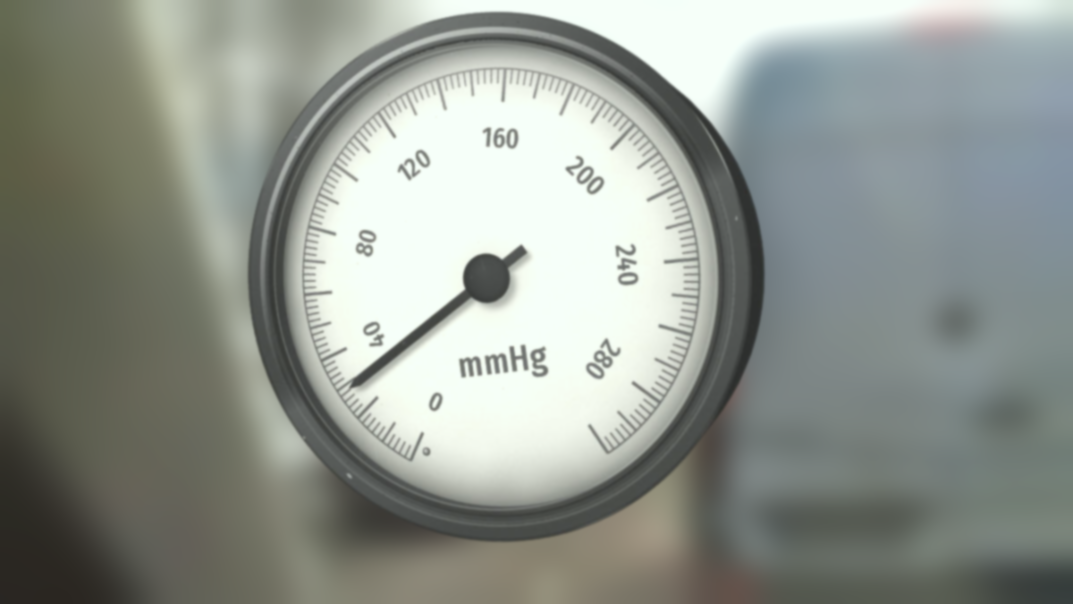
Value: 28 mmHg
